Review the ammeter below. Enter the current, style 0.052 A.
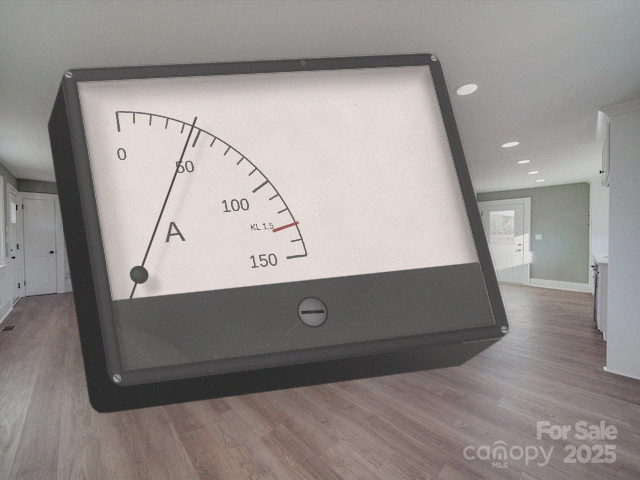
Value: 45 A
